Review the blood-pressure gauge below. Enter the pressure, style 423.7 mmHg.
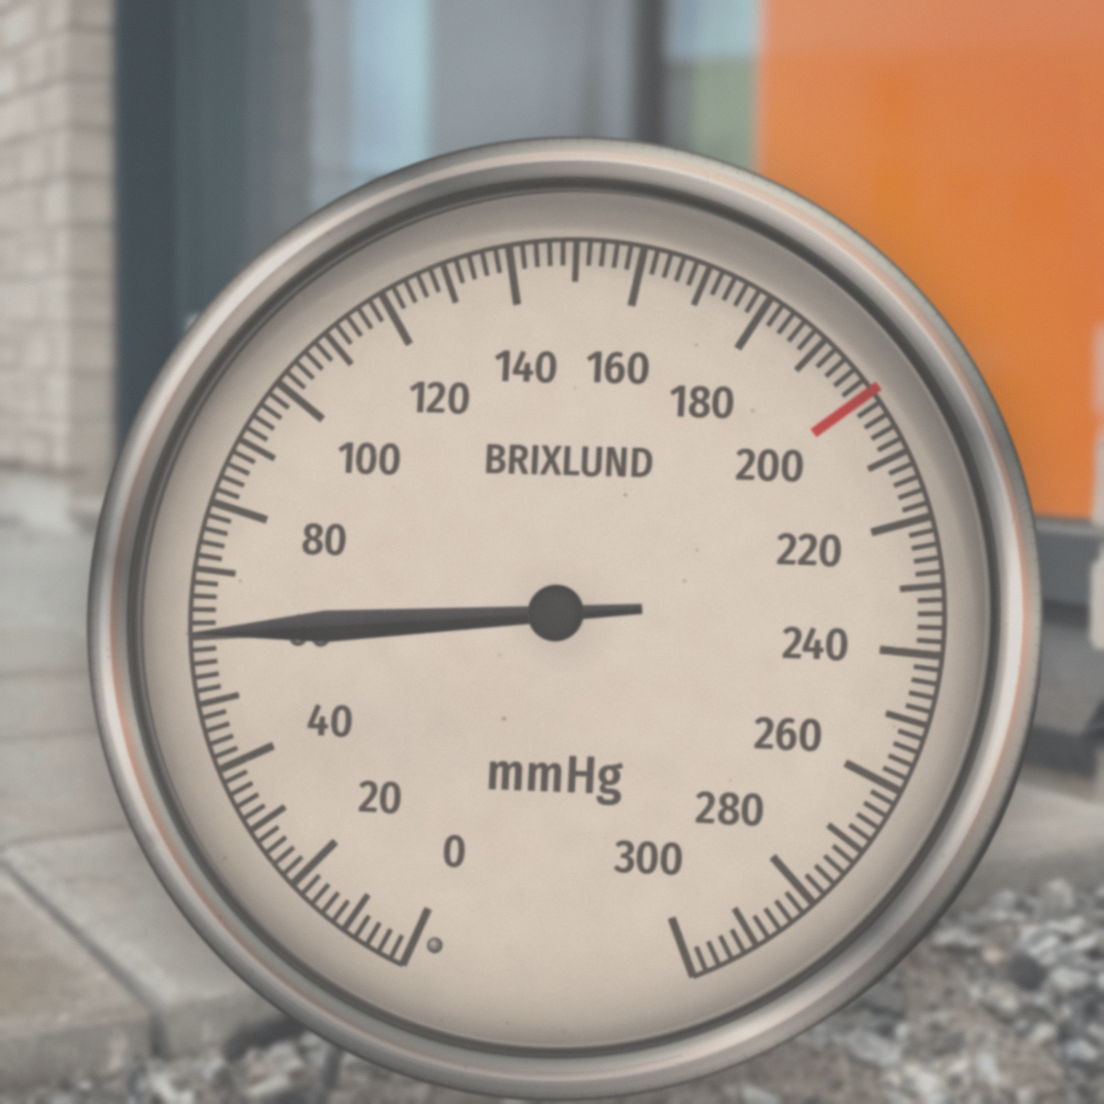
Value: 60 mmHg
